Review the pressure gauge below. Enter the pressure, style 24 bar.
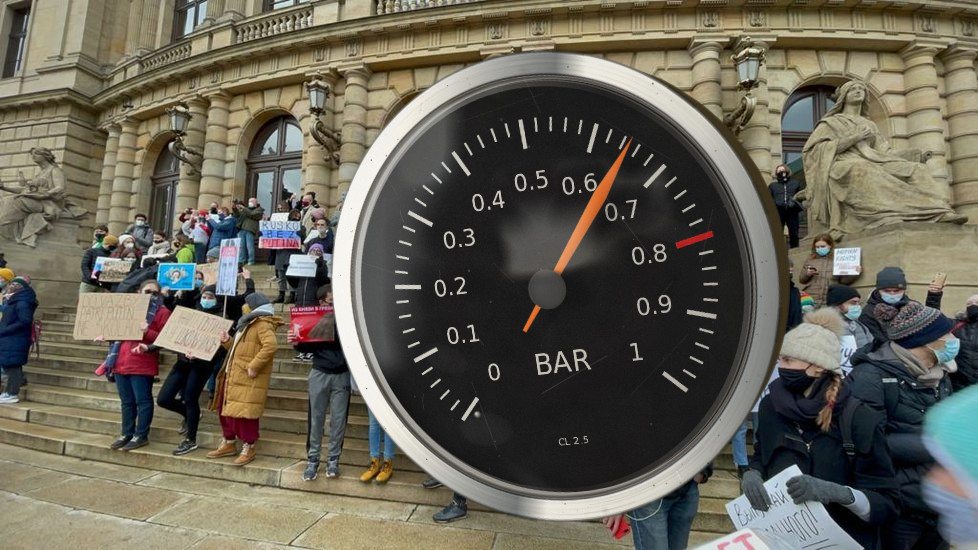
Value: 0.65 bar
